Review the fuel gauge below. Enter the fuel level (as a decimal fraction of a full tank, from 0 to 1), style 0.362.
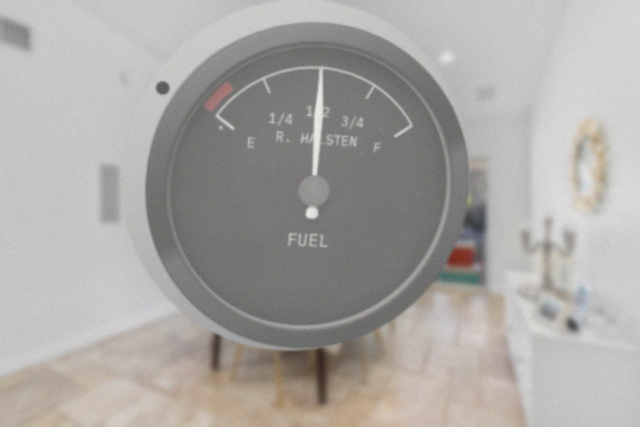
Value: 0.5
